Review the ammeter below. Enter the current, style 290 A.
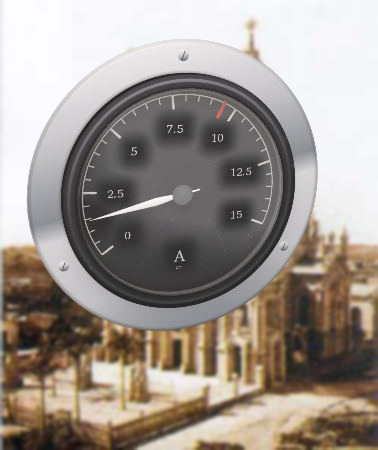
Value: 1.5 A
